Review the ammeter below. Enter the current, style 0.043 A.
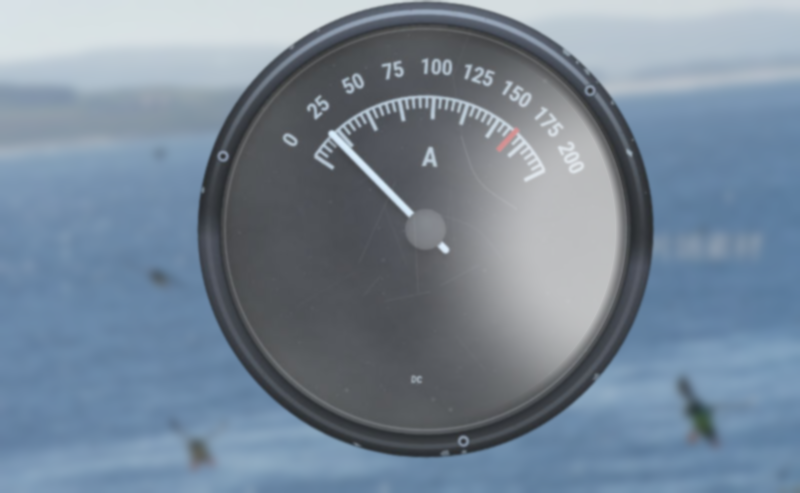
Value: 20 A
